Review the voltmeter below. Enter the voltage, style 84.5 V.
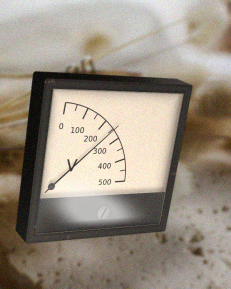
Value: 250 V
